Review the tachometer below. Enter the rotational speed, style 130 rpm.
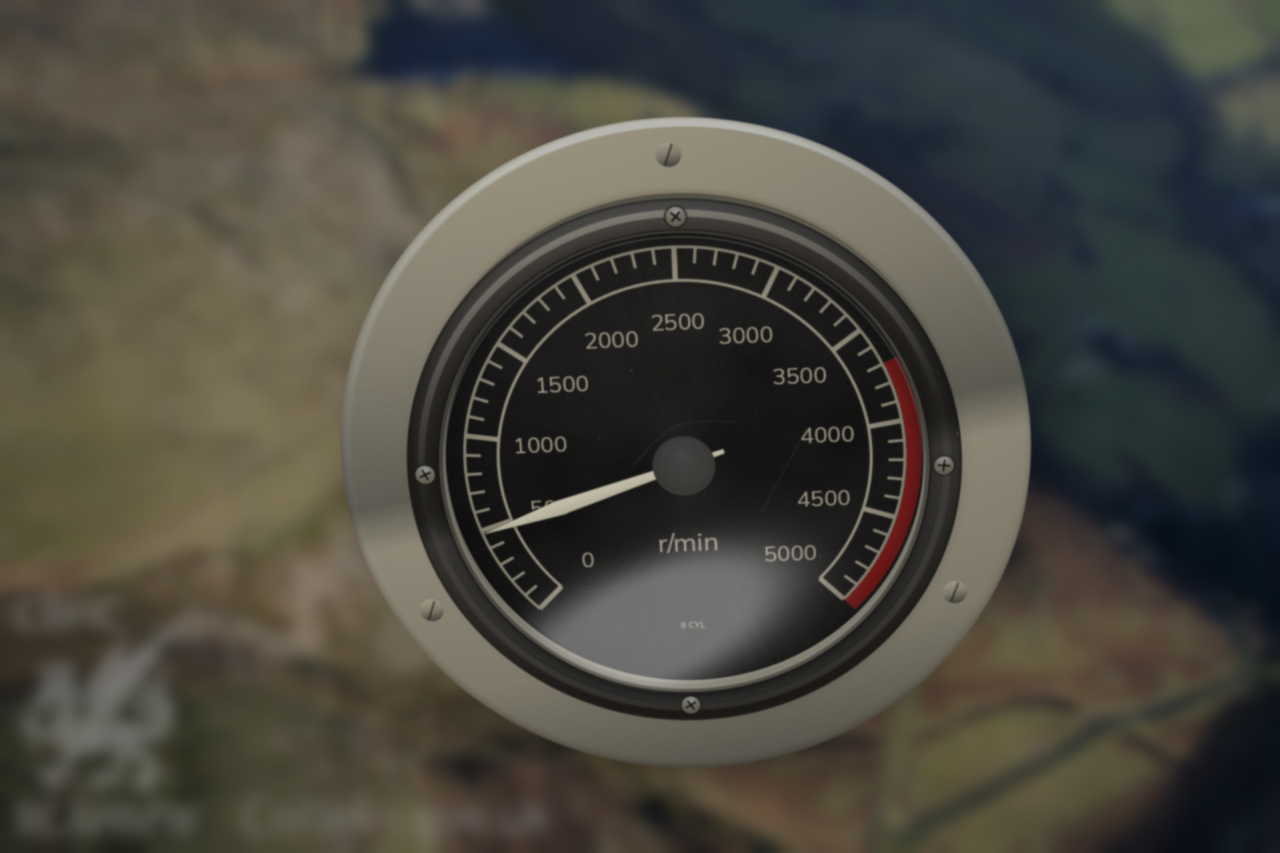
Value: 500 rpm
